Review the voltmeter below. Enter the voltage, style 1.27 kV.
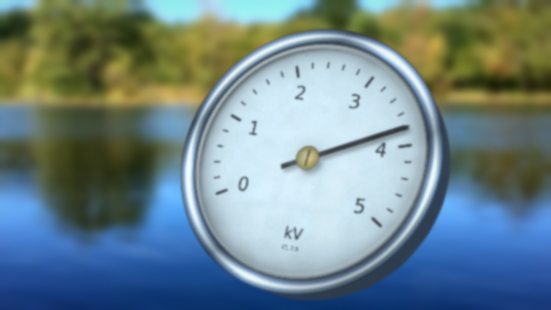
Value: 3.8 kV
